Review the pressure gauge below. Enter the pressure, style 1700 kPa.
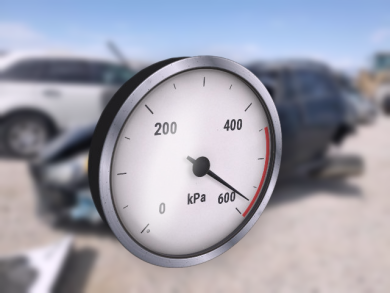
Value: 575 kPa
